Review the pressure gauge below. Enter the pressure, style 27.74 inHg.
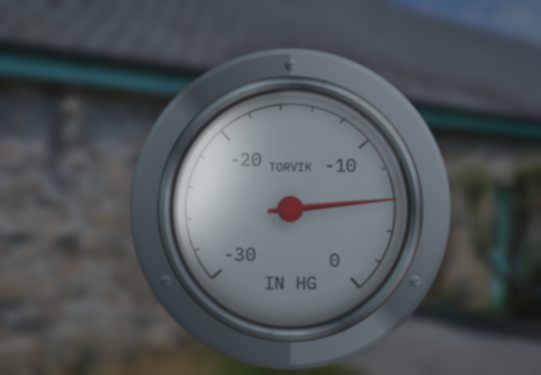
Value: -6 inHg
